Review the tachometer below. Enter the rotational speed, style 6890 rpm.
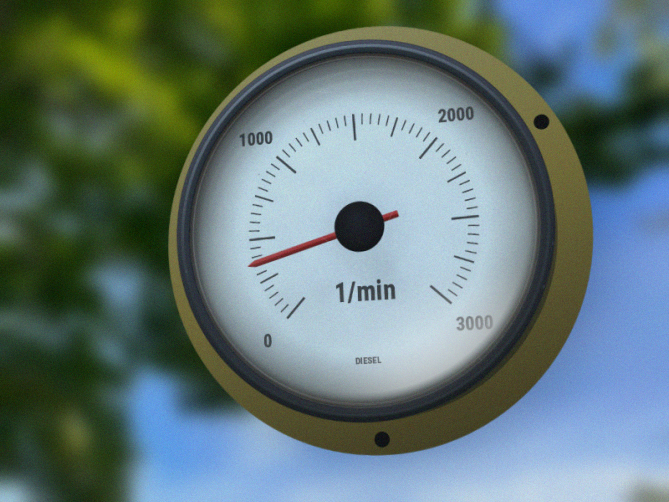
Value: 350 rpm
